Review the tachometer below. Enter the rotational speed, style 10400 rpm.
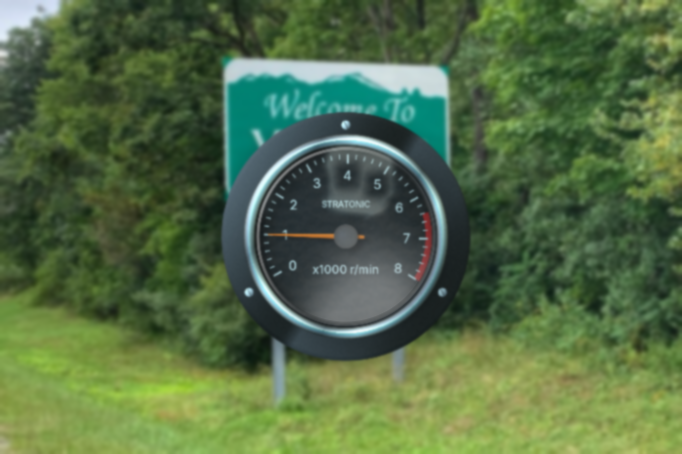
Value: 1000 rpm
